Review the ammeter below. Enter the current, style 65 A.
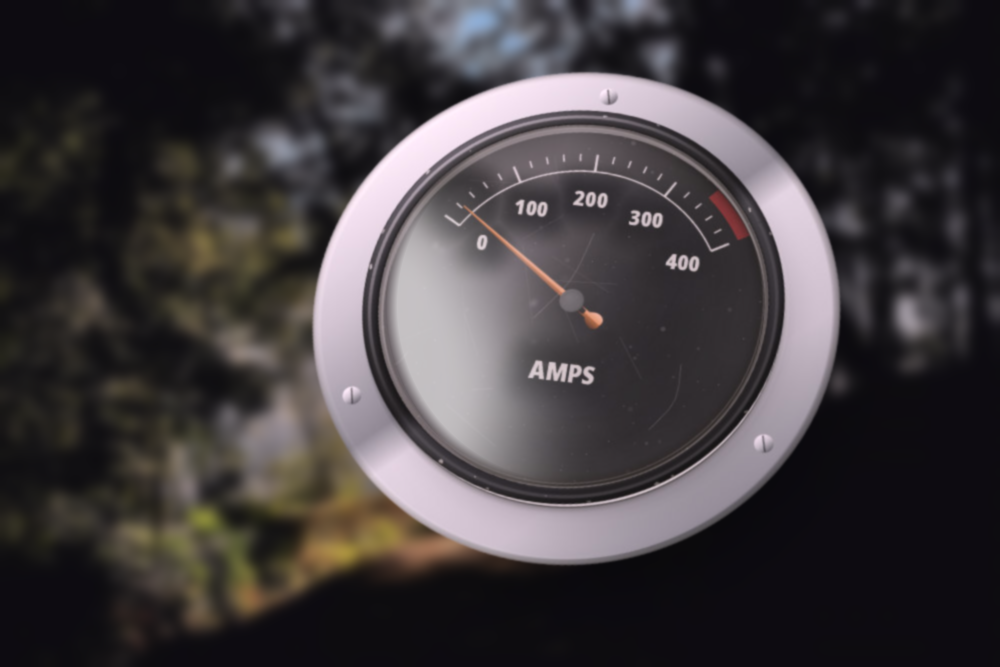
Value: 20 A
